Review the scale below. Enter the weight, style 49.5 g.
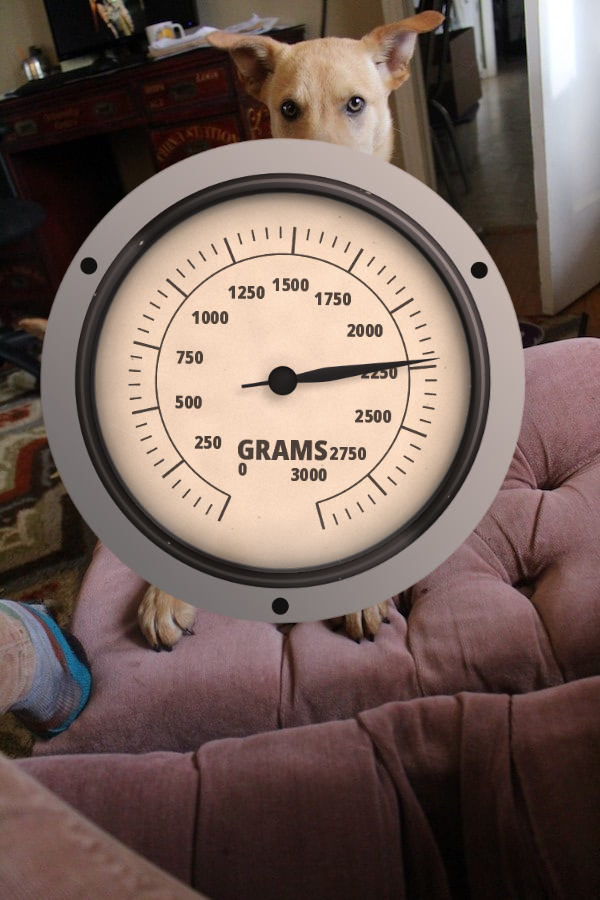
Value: 2225 g
